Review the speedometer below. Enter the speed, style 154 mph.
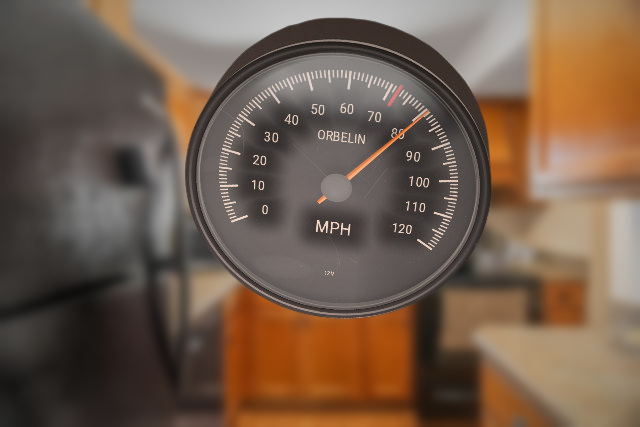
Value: 80 mph
